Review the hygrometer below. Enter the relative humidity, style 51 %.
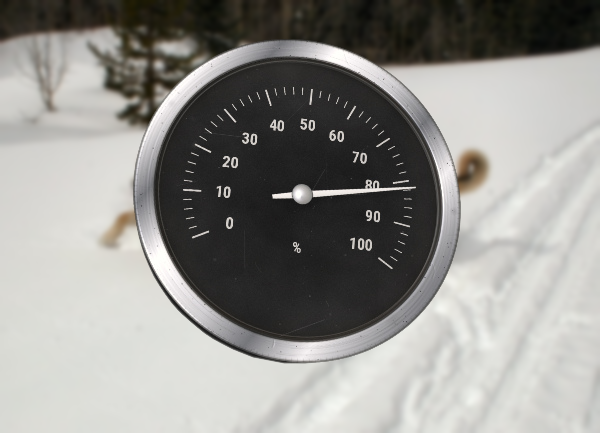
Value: 82 %
